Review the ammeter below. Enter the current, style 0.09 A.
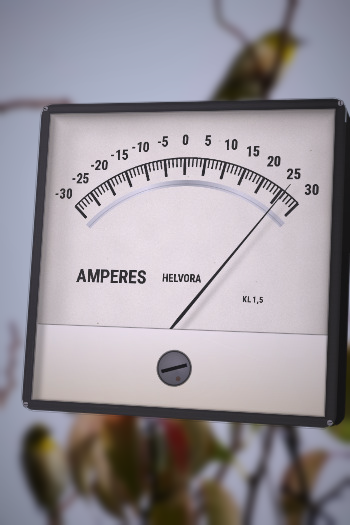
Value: 26 A
